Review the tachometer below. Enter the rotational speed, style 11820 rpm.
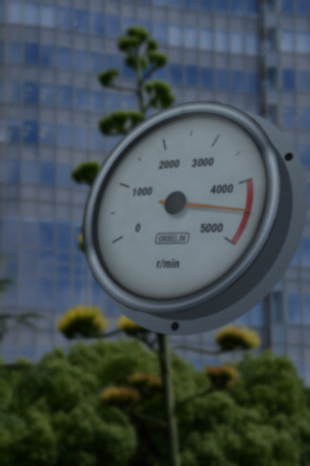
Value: 4500 rpm
